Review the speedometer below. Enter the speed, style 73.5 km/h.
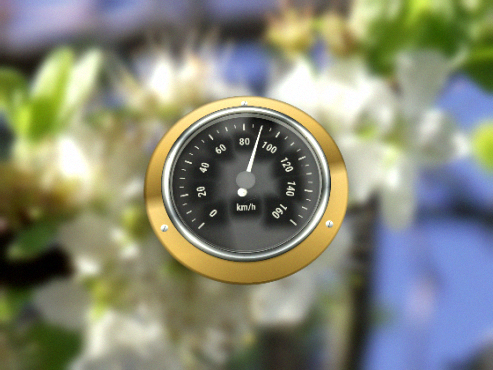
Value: 90 km/h
